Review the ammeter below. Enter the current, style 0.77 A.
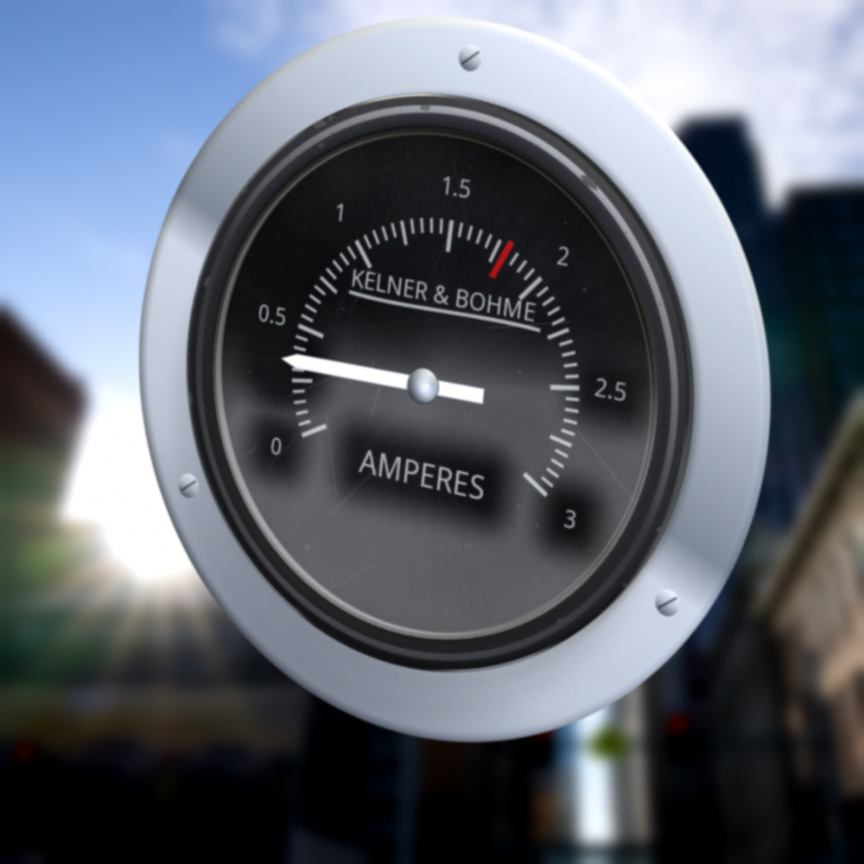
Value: 0.35 A
